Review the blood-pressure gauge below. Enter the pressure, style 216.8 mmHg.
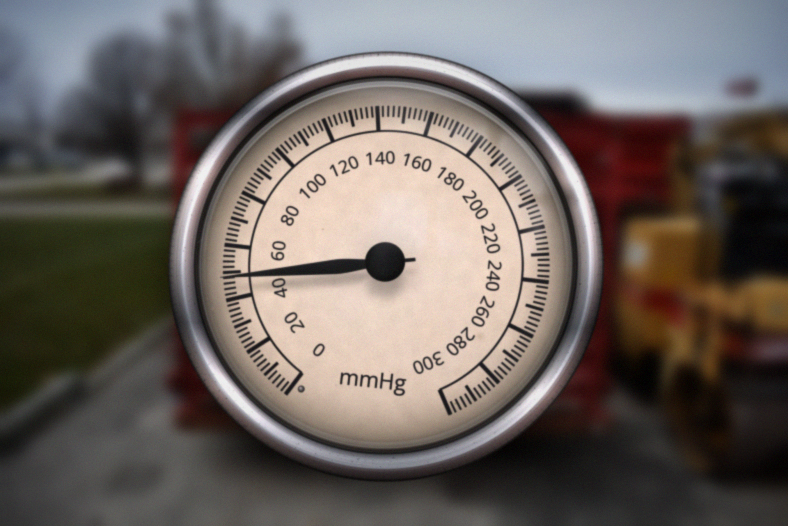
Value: 48 mmHg
